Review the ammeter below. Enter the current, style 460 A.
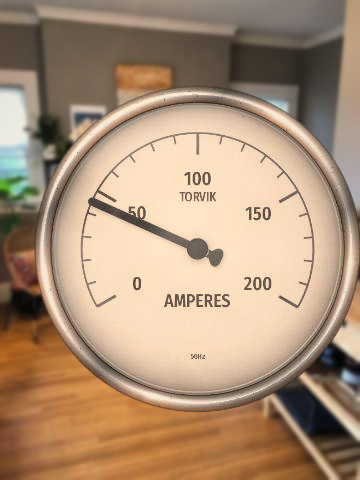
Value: 45 A
